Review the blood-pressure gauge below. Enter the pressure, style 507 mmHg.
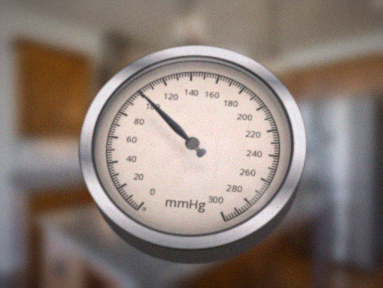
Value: 100 mmHg
